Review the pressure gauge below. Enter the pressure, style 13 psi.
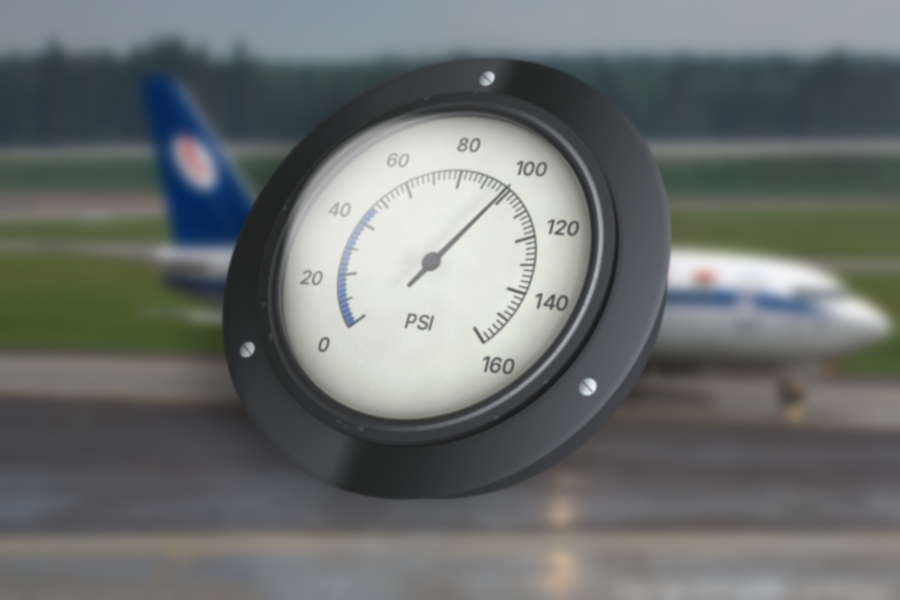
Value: 100 psi
